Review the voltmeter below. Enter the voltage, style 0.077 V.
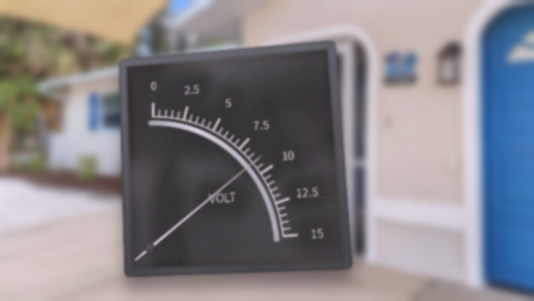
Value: 9 V
